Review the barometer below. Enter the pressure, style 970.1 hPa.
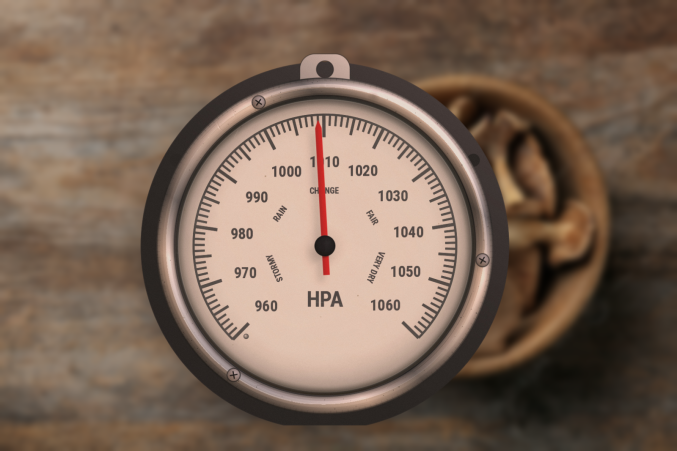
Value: 1009 hPa
